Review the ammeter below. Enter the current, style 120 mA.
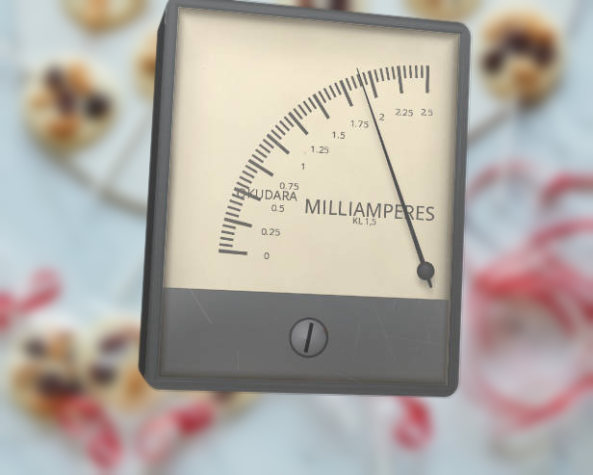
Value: 1.9 mA
